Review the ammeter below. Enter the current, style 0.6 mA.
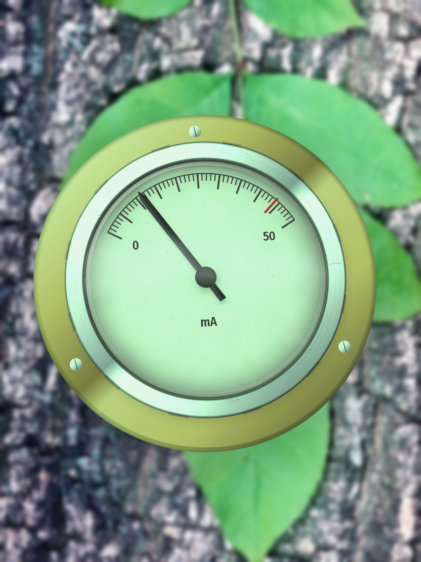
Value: 11 mA
